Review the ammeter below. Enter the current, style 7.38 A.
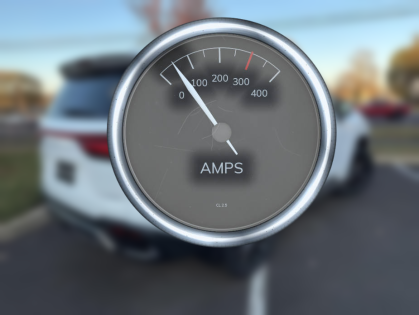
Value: 50 A
